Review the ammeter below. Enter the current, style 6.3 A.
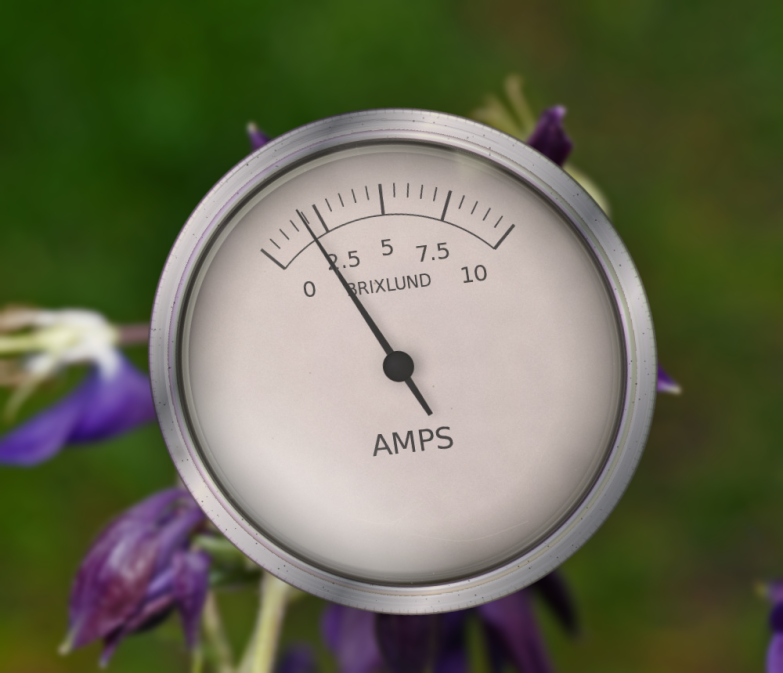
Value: 2 A
